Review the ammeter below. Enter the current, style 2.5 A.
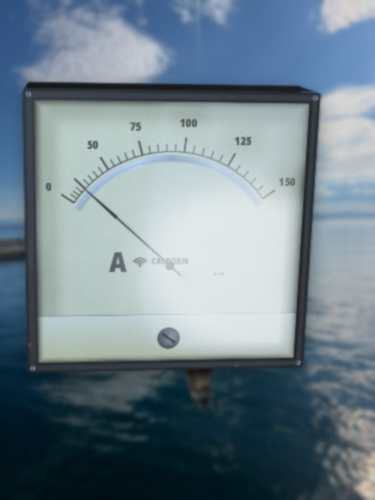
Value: 25 A
